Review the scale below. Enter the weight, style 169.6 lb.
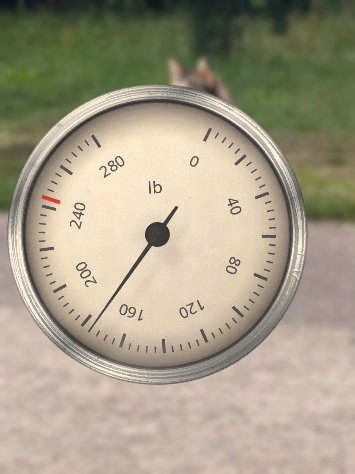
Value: 176 lb
